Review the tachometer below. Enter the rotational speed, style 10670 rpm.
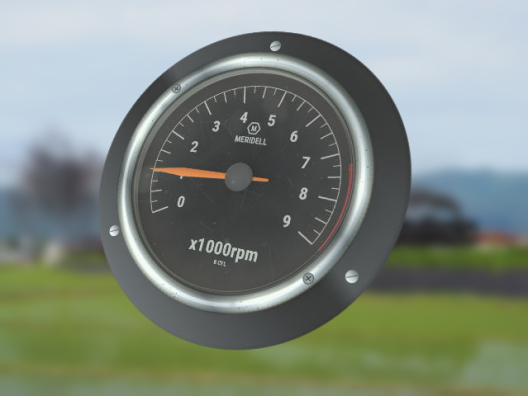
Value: 1000 rpm
